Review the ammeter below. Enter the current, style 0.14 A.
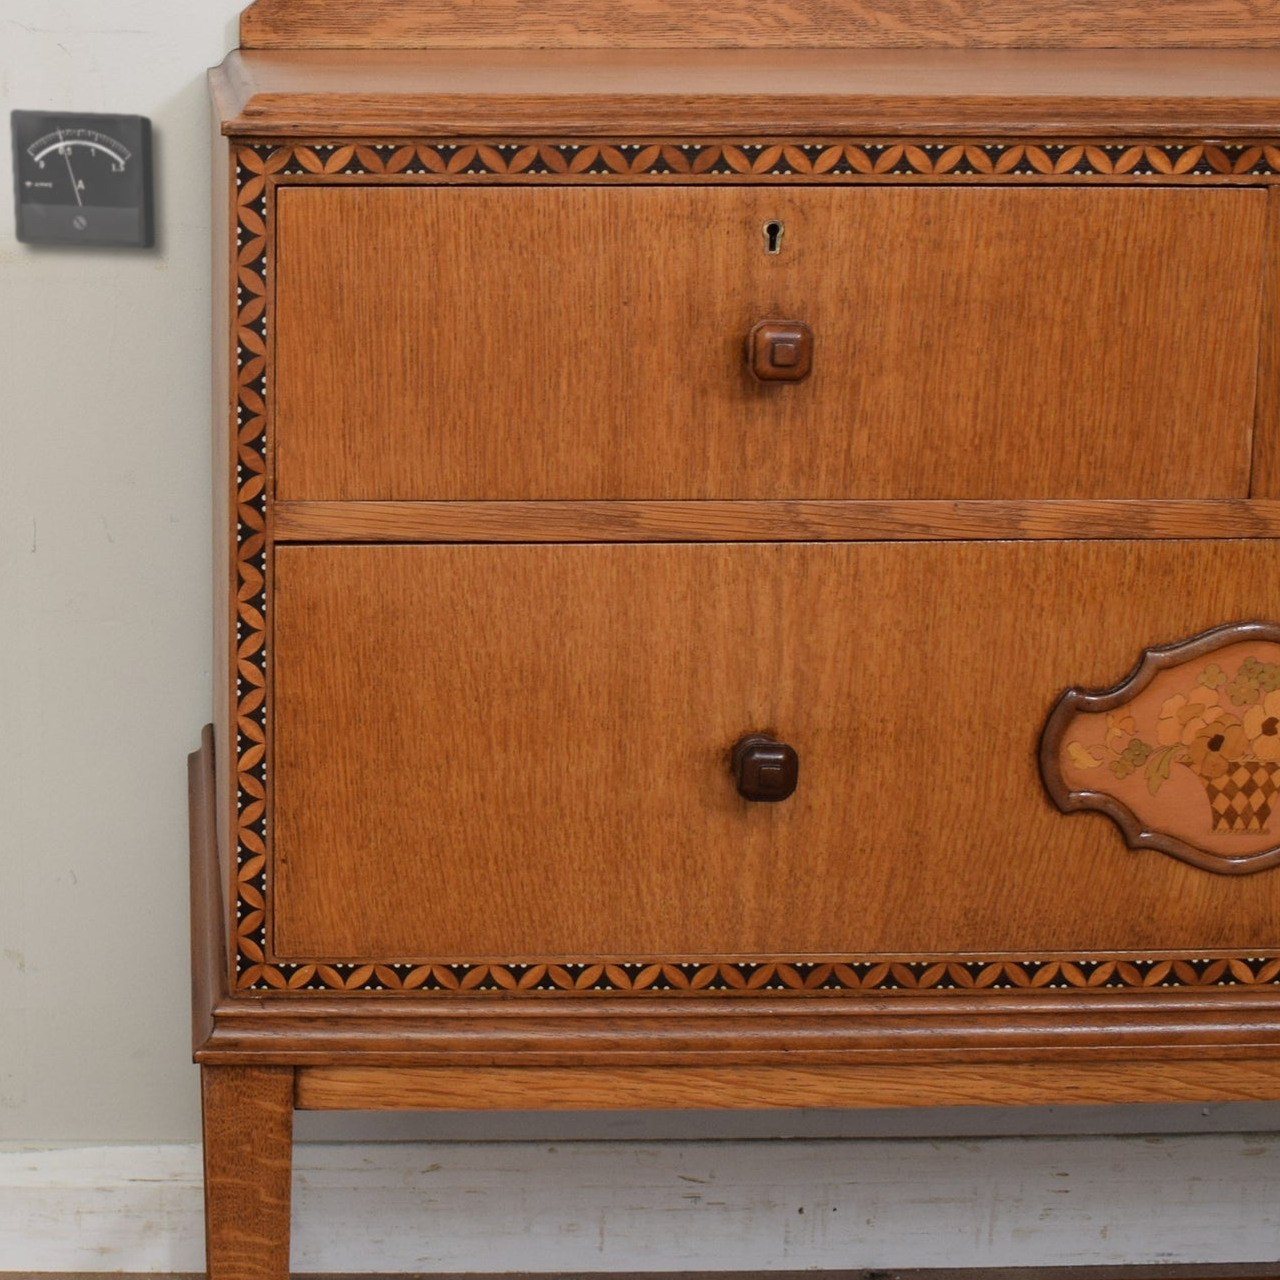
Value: 0.5 A
